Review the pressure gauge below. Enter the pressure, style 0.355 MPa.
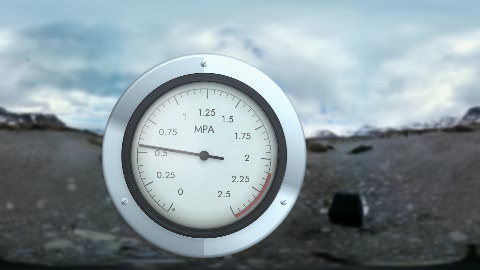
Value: 0.55 MPa
